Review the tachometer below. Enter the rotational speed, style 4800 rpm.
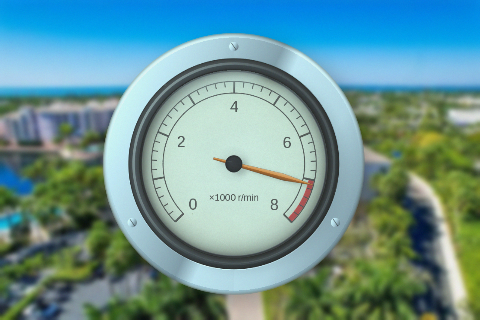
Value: 7100 rpm
